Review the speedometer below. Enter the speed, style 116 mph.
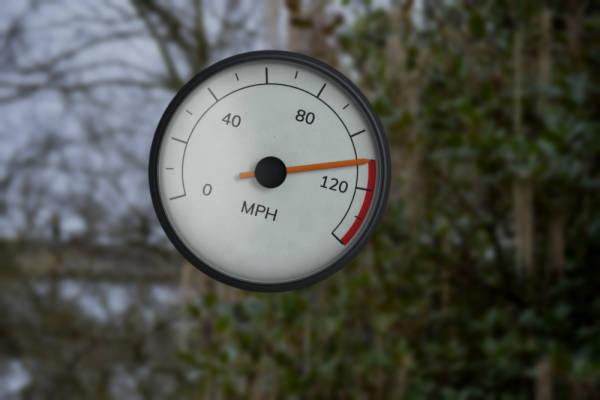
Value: 110 mph
